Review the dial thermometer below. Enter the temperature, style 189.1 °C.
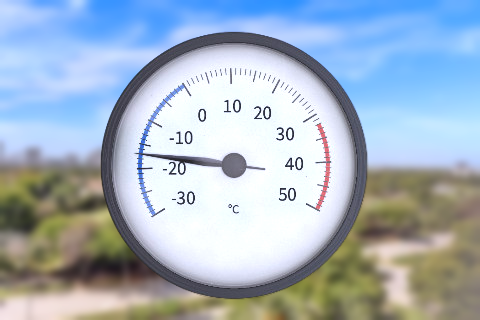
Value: -17 °C
